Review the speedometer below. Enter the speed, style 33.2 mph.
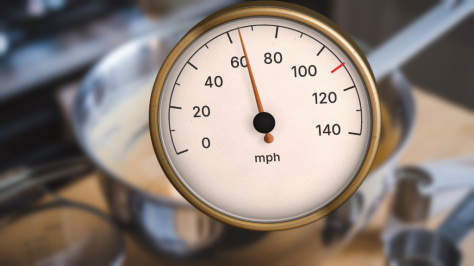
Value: 65 mph
